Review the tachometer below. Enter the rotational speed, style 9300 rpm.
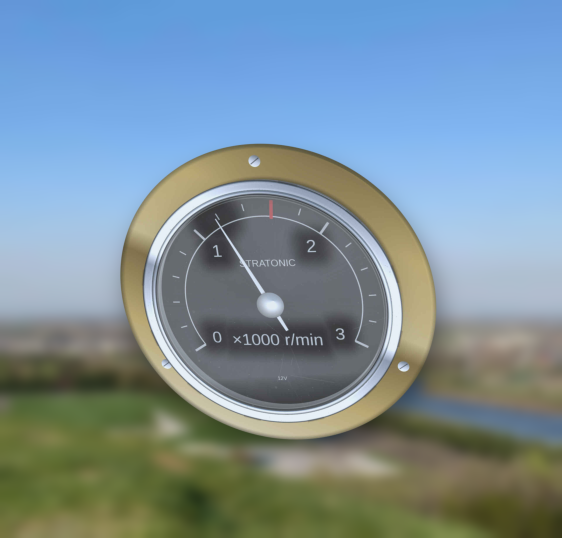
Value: 1200 rpm
